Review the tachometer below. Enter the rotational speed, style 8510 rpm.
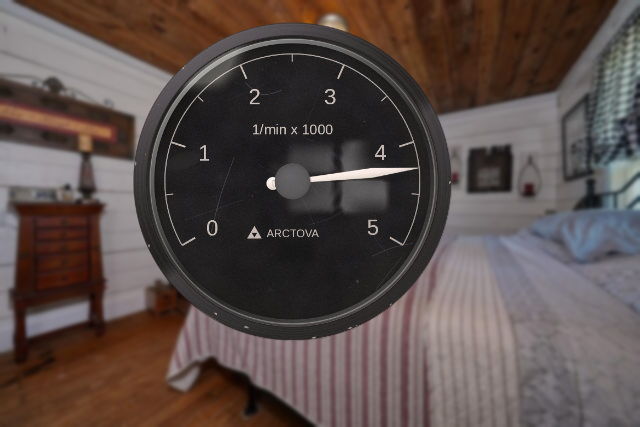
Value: 4250 rpm
